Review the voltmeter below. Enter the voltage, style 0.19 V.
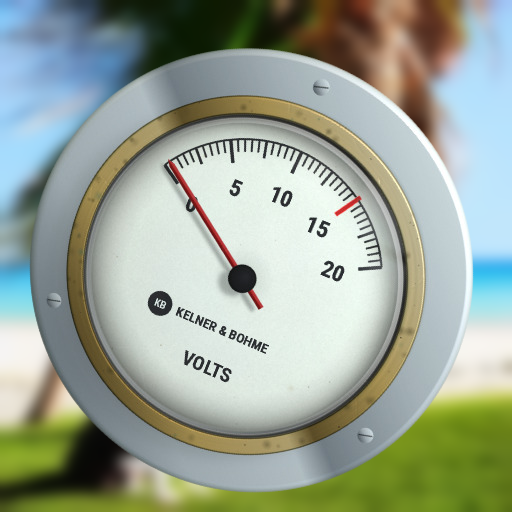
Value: 0.5 V
